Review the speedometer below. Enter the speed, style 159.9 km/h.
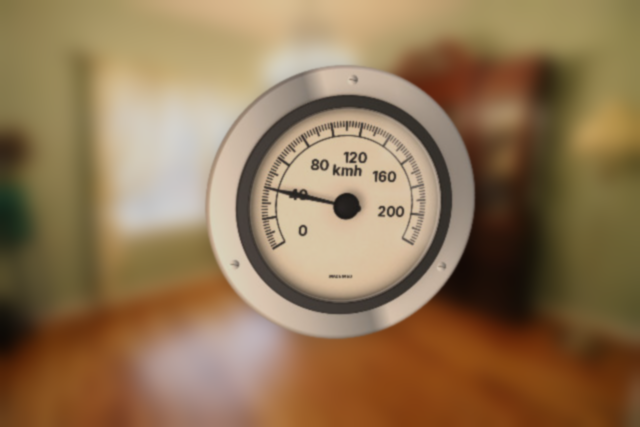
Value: 40 km/h
